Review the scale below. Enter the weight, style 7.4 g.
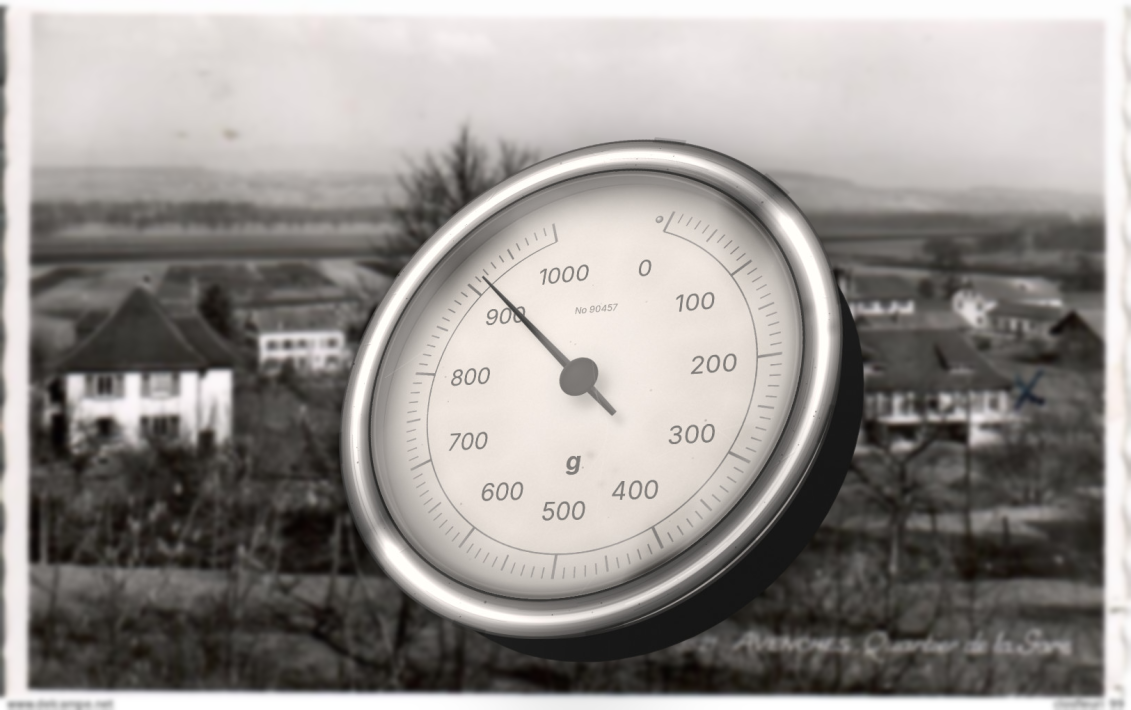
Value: 915 g
